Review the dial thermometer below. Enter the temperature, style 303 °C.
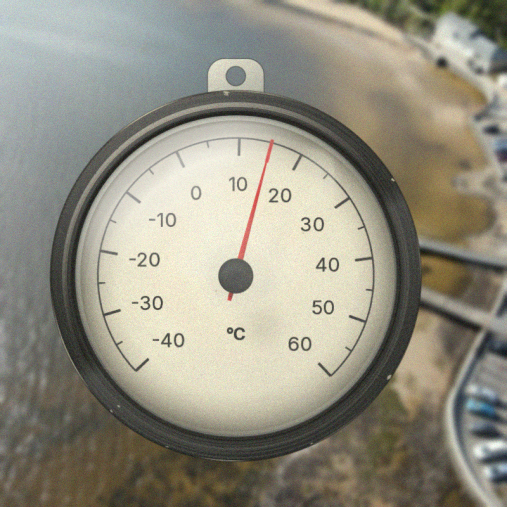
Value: 15 °C
